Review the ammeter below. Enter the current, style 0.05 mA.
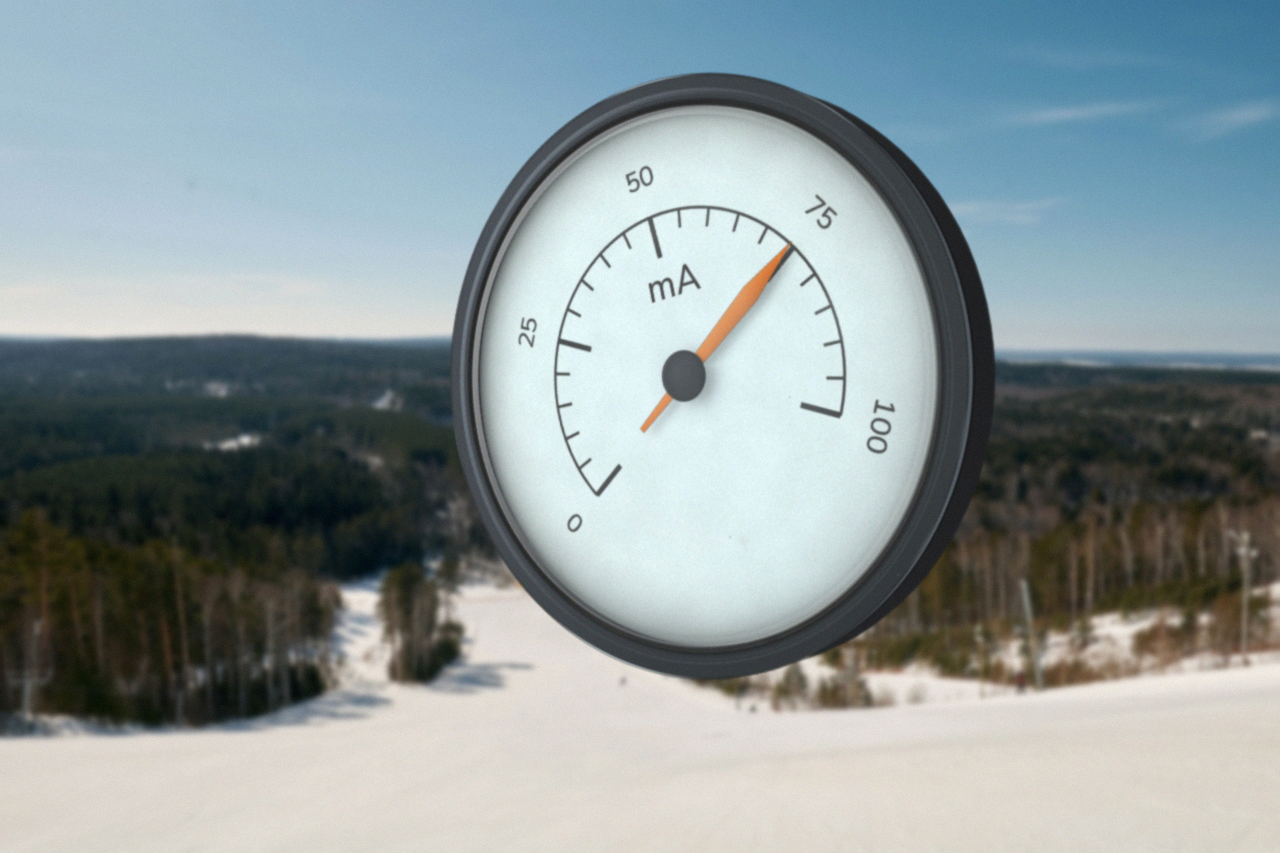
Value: 75 mA
